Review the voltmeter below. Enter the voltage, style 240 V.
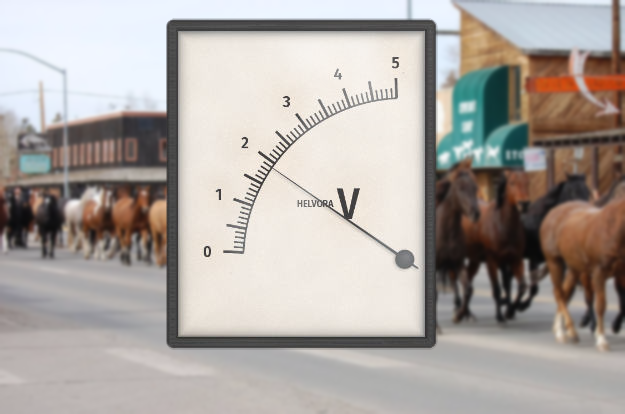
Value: 1.9 V
